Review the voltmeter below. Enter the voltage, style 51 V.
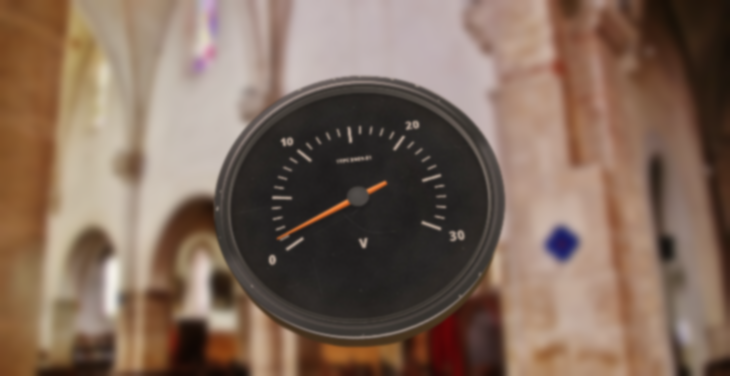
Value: 1 V
